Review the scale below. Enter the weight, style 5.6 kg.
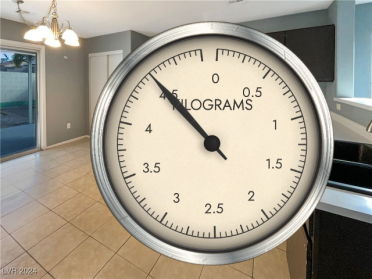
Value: 4.5 kg
